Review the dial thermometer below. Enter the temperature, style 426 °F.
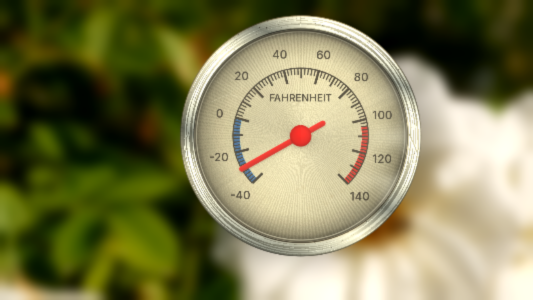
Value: -30 °F
